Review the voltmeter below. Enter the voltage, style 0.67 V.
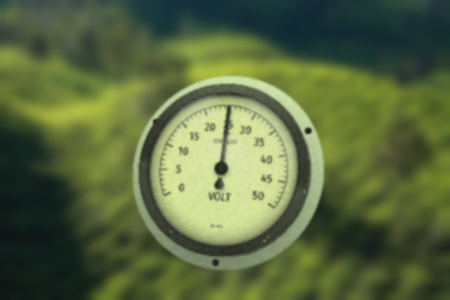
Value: 25 V
